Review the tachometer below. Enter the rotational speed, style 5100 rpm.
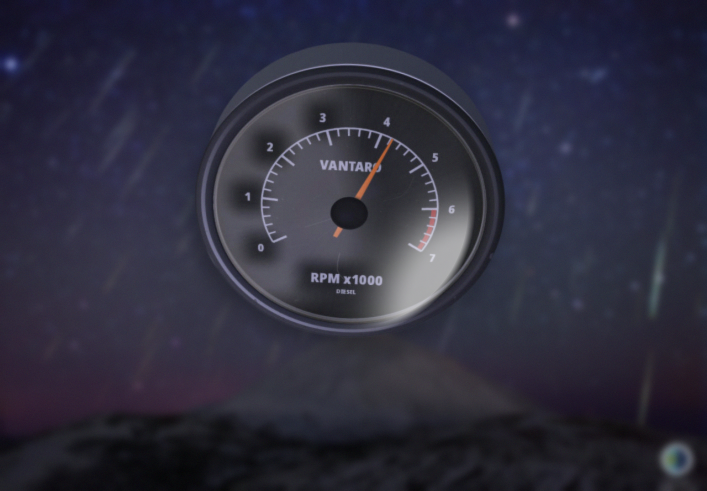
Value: 4200 rpm
